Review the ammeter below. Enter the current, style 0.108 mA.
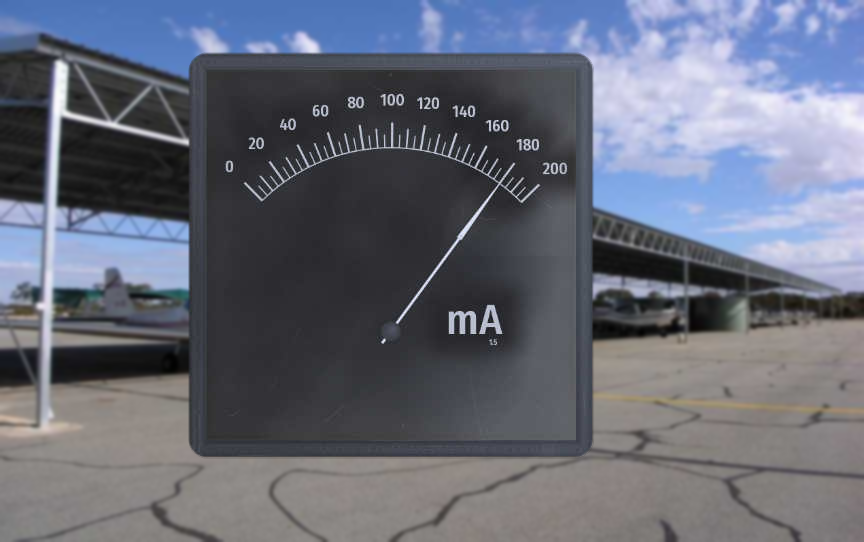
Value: 180 mA
